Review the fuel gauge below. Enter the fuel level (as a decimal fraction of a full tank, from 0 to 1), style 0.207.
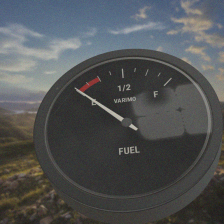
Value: 0
